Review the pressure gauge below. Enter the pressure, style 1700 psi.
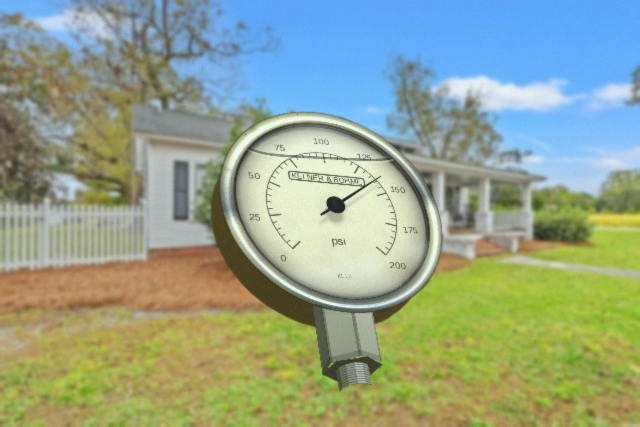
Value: 140 psi
